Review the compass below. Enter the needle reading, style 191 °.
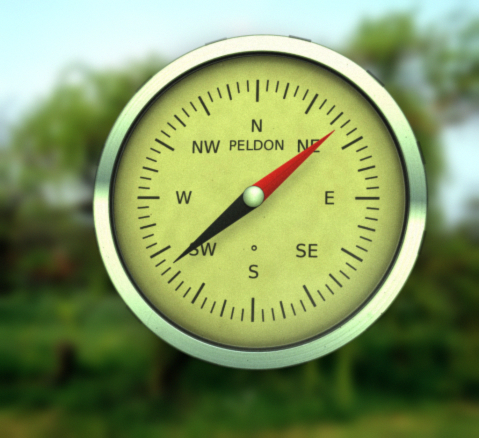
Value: 50 °
